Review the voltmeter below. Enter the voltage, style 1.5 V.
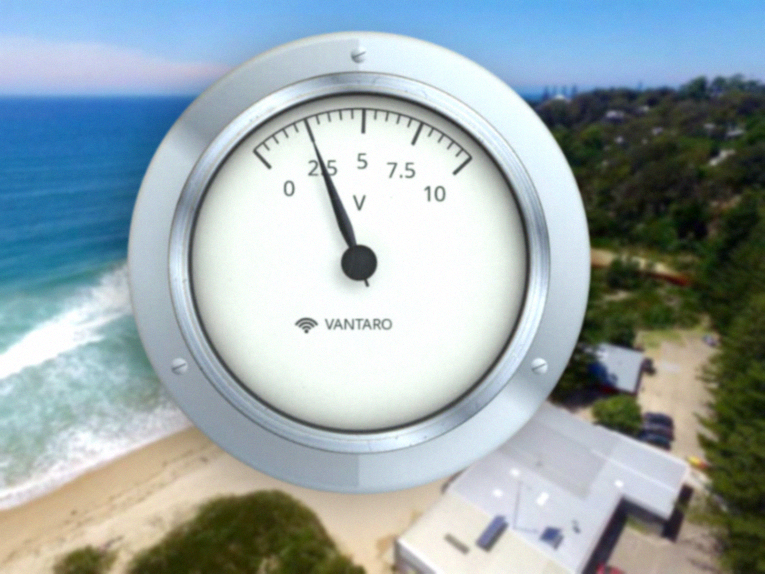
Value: 2.5 V
